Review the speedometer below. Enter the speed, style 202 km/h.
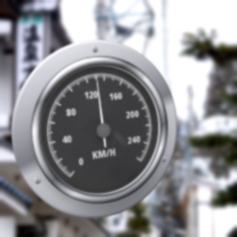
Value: 130 km/h
